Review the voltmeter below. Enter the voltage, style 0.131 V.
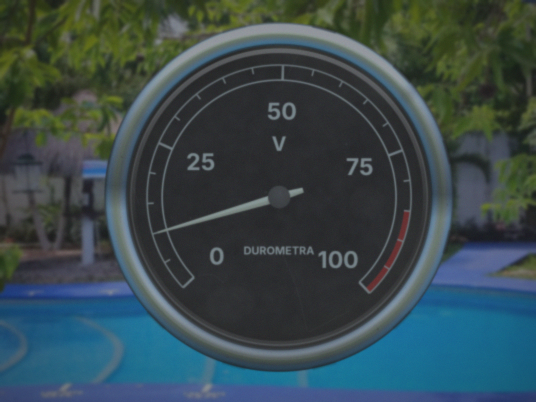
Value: 10 V
